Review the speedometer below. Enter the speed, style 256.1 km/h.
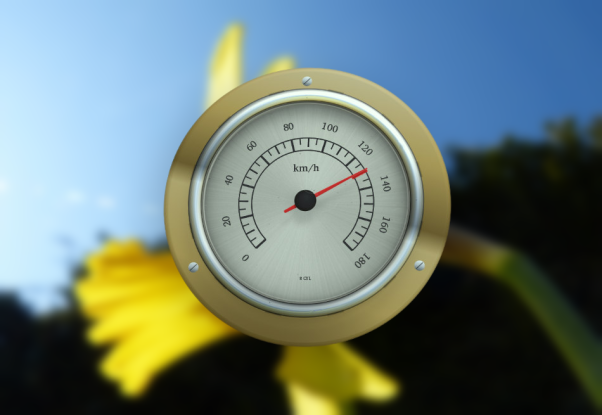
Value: 130 km/h
